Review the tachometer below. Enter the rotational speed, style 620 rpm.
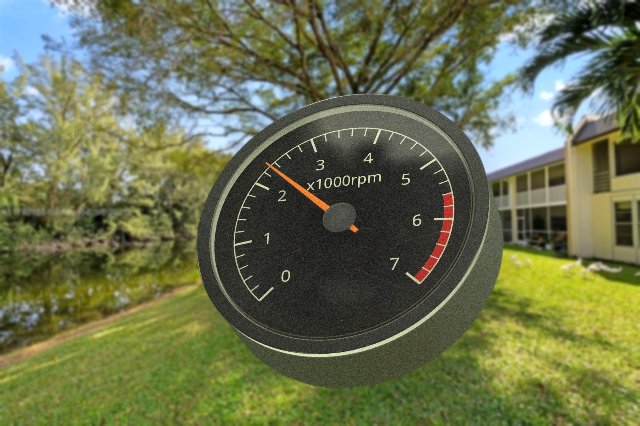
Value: 2300 rpm
